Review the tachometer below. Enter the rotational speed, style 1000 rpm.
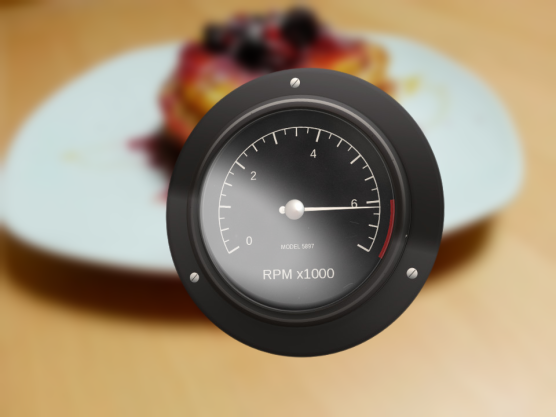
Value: 6125 rpm
